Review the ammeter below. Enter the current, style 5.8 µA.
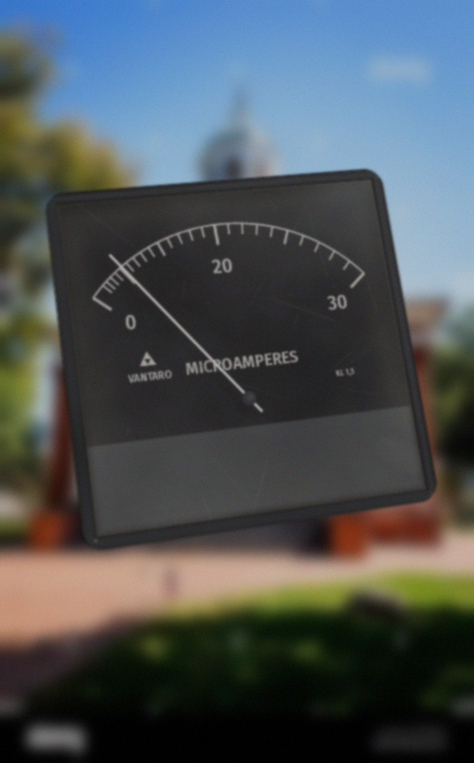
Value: 10 µA
